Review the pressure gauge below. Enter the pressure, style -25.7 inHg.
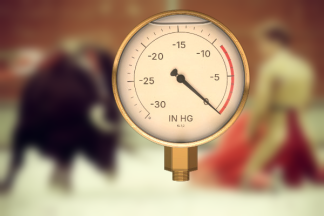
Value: 0 inHg
